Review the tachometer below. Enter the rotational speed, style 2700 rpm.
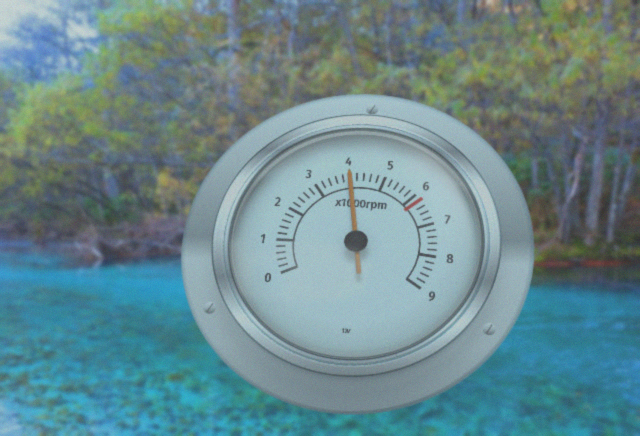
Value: 4000 rpm
